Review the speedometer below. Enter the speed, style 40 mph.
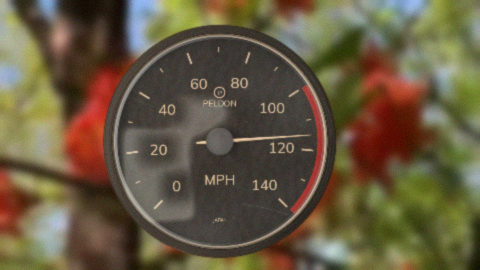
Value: 115 mph
